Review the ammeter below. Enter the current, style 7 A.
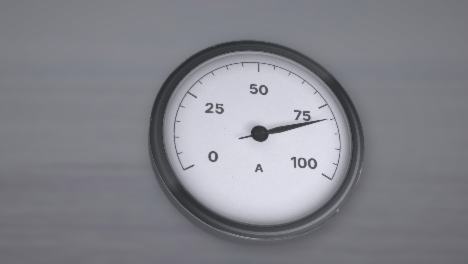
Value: 80 A
